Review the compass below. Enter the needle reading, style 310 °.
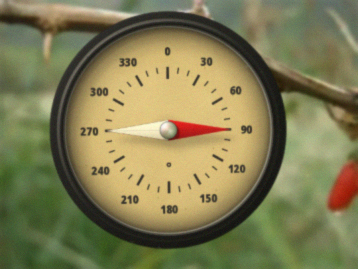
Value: 90 °
